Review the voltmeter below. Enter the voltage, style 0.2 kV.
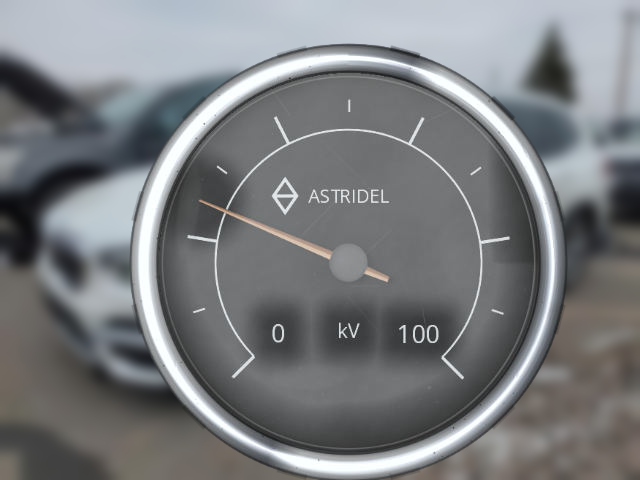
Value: 25 kV
